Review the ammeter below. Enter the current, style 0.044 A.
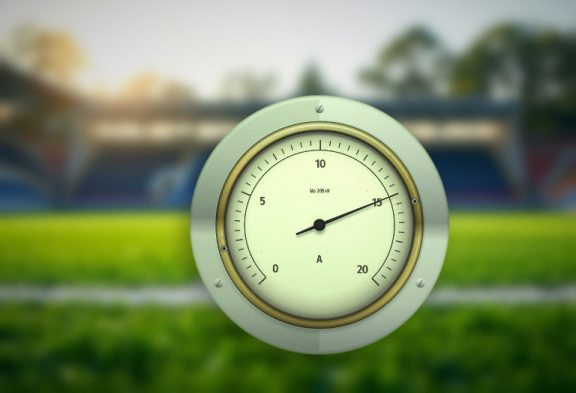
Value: 15 A
